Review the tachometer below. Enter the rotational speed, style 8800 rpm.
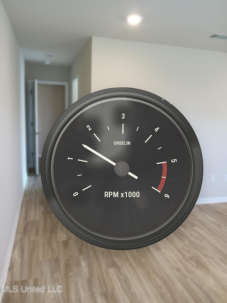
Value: 1500 rpm
